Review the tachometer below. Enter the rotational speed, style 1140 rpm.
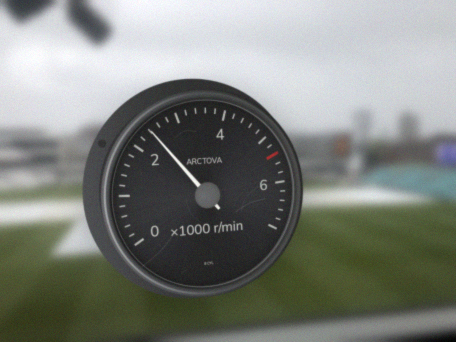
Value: 2400 rpm
